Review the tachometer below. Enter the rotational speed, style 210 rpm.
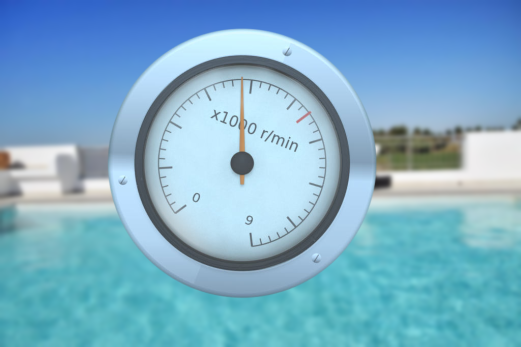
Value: 3800 rpm
